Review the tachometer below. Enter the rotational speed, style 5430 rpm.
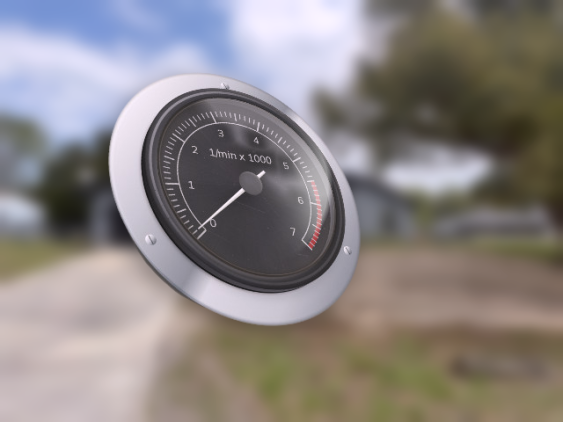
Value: 100 rpm
